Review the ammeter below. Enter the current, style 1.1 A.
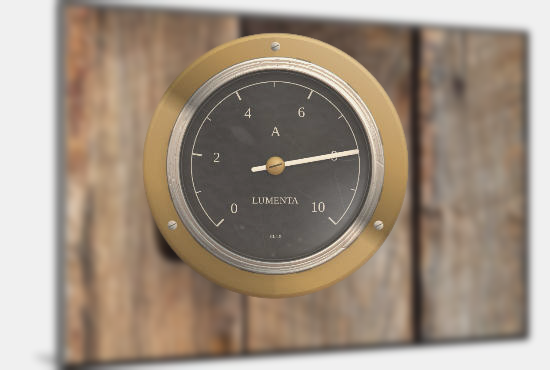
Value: 8 A
